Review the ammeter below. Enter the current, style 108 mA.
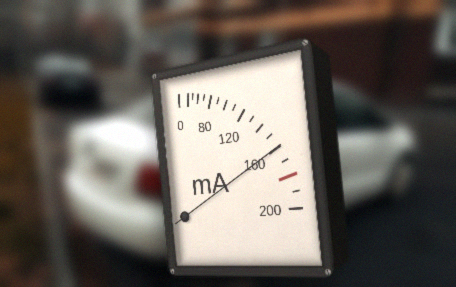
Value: 160 mA
